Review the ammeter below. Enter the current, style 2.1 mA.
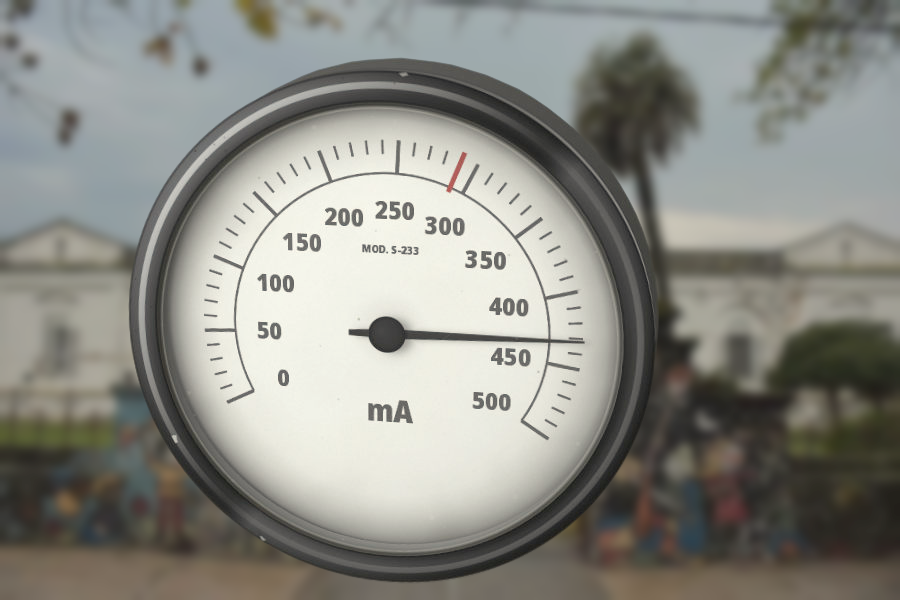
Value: 430 mA
